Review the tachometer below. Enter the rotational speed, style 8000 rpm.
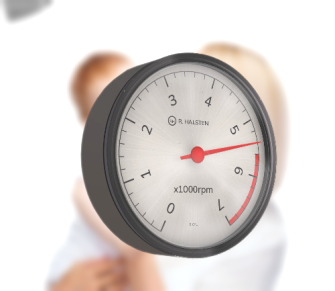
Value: 5400 rpm
